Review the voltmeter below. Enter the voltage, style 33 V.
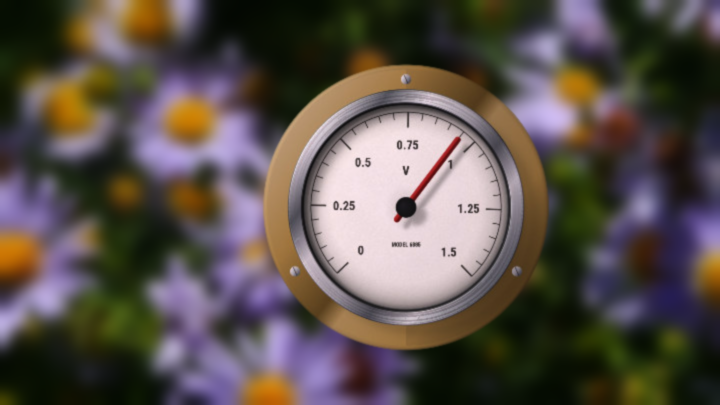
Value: 0.95 V
